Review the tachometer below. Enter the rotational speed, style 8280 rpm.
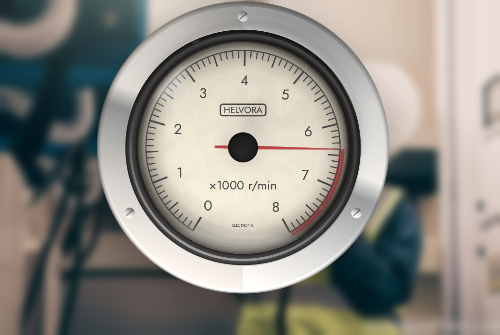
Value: 6400 rpm
